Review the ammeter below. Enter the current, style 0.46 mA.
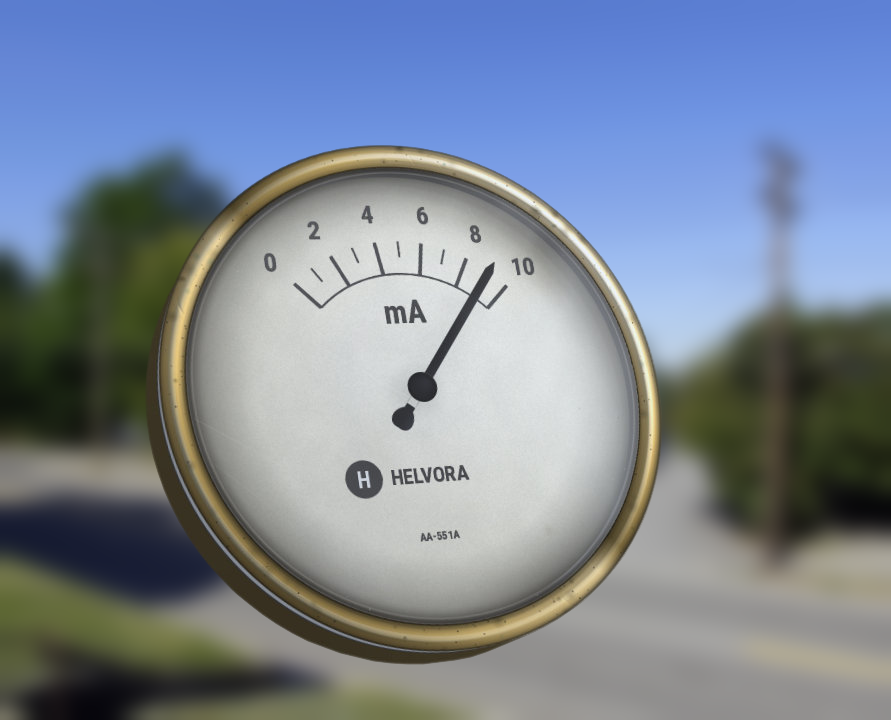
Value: 9 mA
